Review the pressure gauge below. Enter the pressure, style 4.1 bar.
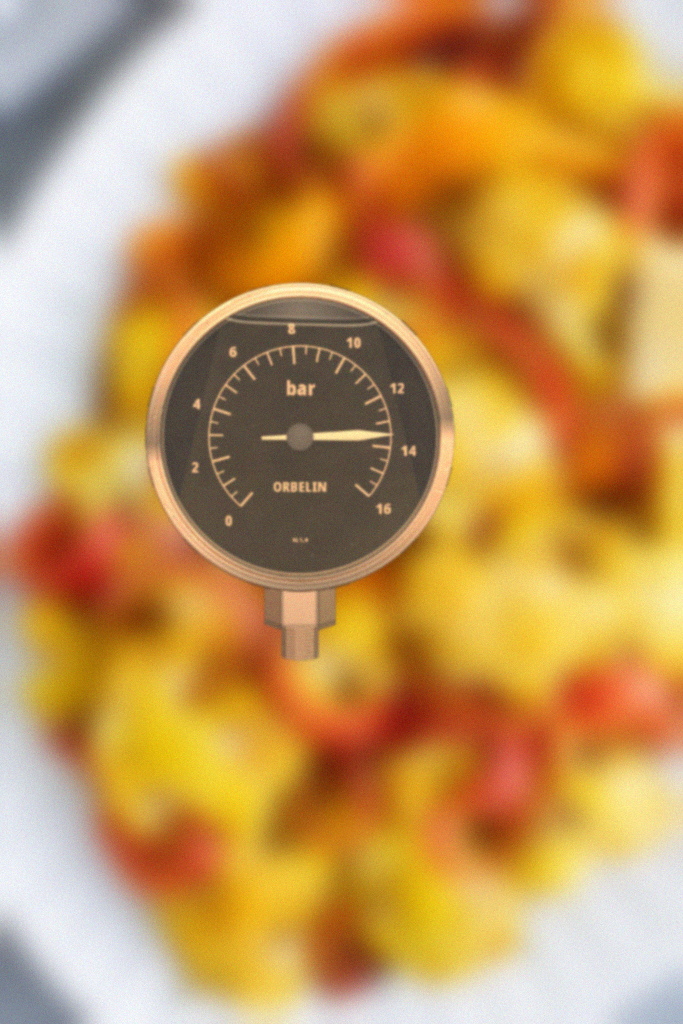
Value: 13.5 bar
